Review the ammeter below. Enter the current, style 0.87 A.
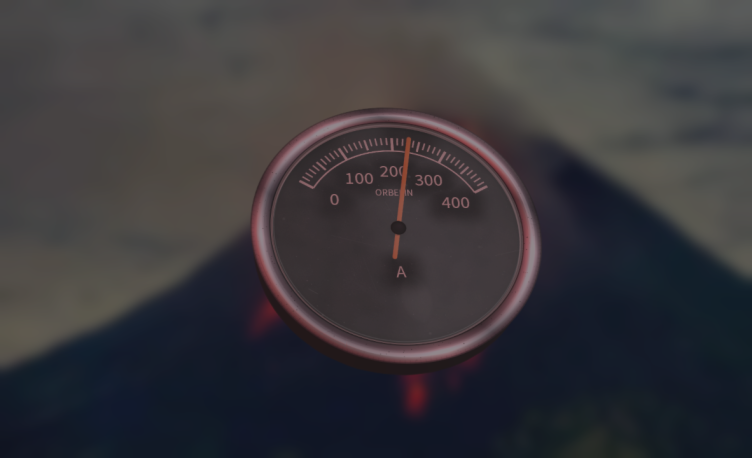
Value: 230 A
